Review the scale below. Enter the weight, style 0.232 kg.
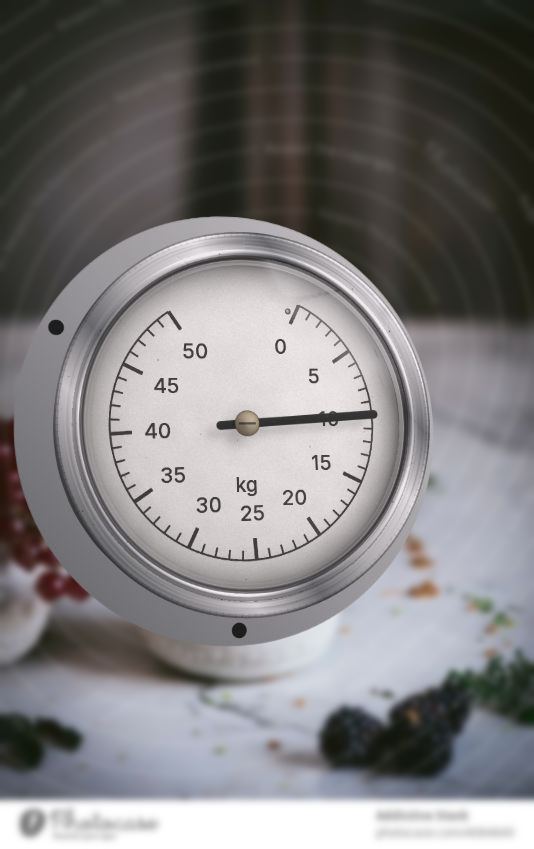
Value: 10 kg
